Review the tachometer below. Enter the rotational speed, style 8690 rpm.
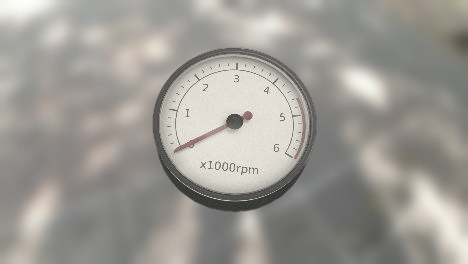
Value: 0 rpm
